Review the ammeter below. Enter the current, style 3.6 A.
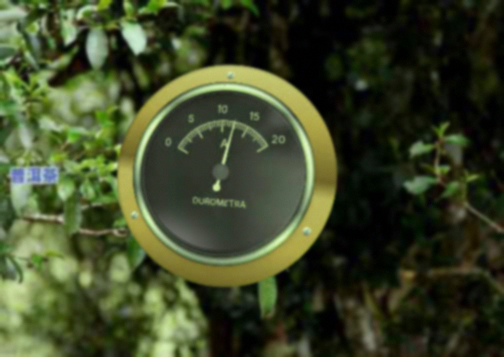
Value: 12.5 A
